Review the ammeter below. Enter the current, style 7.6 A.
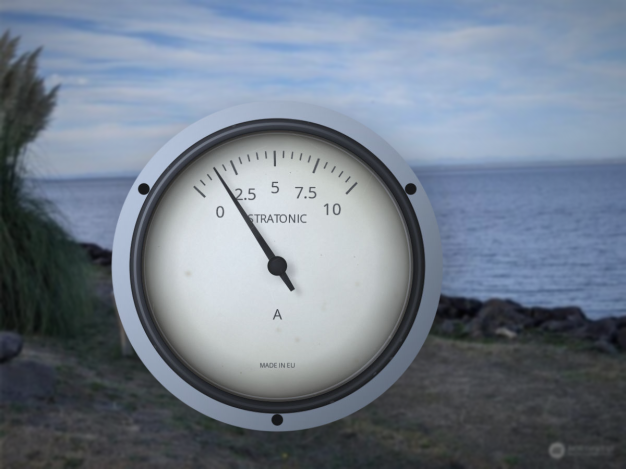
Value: 1.5 A
